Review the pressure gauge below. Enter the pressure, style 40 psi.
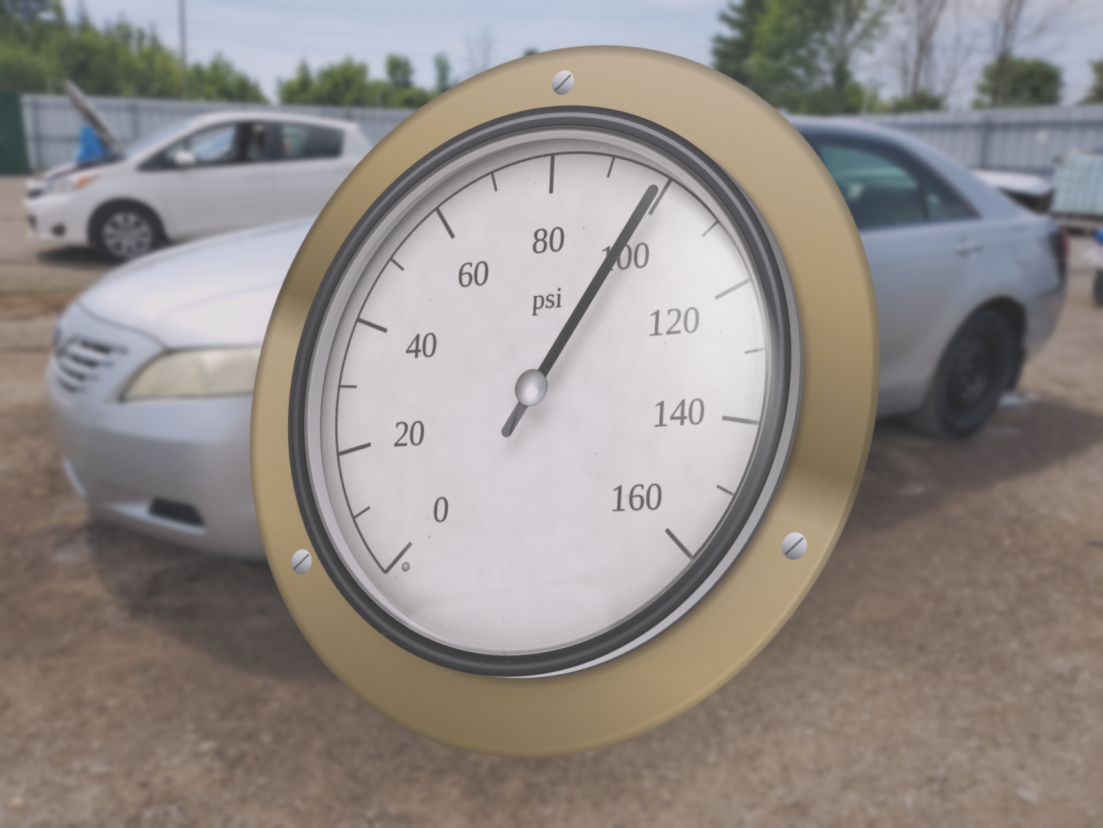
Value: 100 psi
